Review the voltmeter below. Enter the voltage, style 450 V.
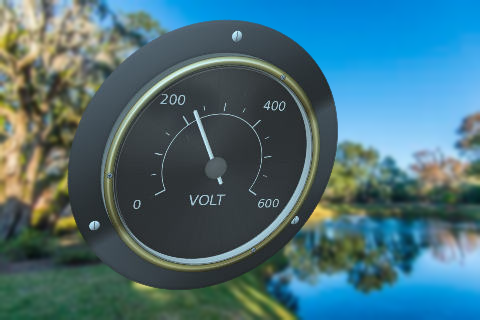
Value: 225 V
